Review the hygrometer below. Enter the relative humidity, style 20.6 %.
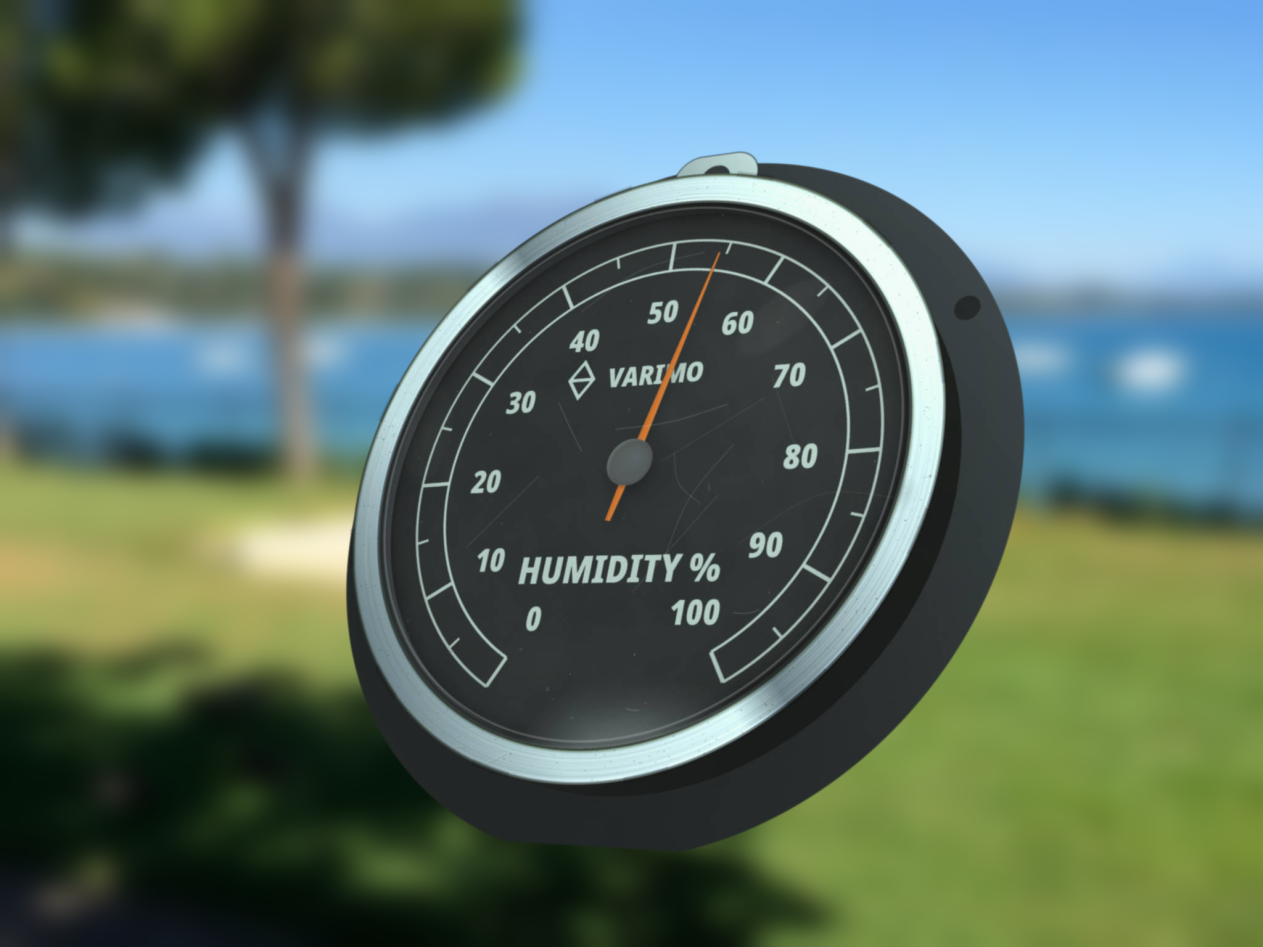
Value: 55 %
